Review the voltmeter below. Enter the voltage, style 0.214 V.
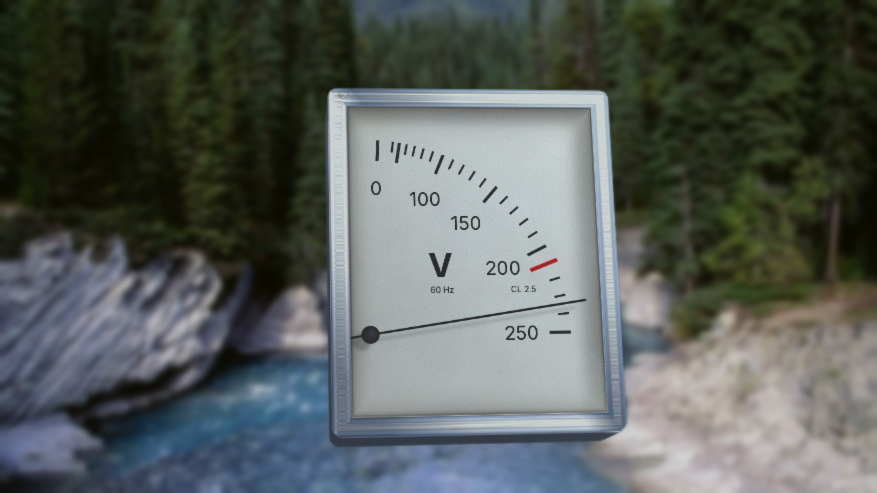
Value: 235 V
